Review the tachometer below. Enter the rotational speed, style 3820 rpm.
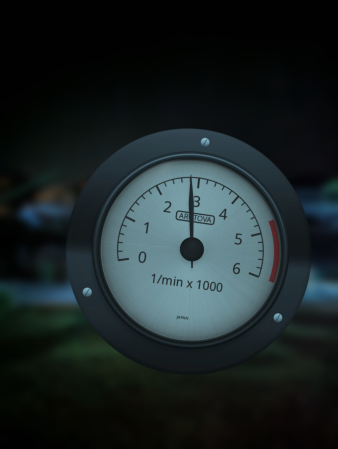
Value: 2800 rpm
